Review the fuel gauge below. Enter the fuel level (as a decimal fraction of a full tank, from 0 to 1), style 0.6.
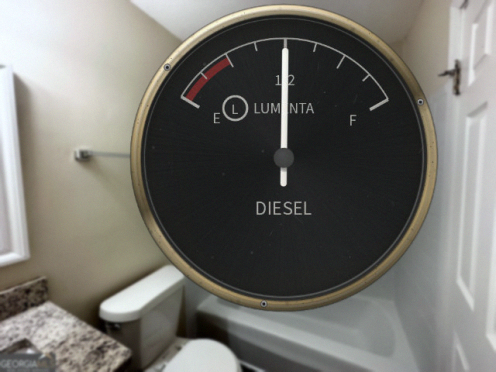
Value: 0.5
